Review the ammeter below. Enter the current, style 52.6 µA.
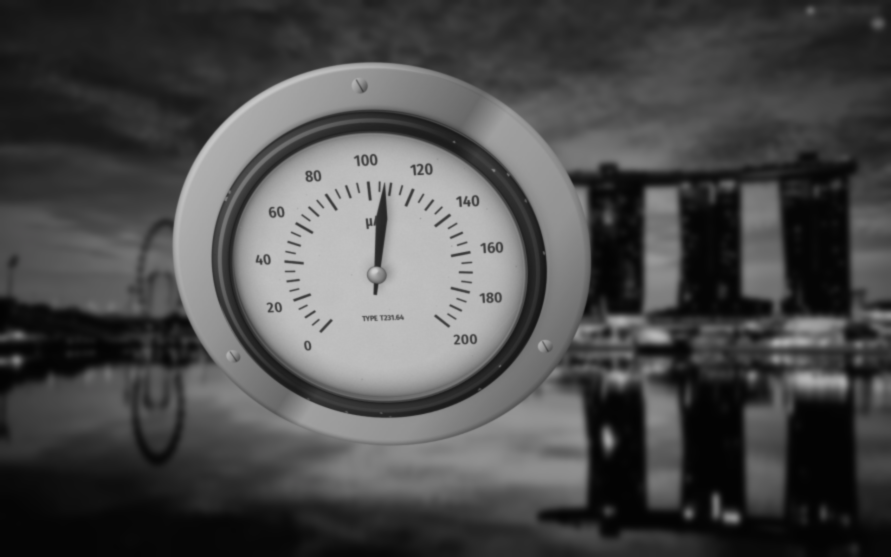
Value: 107.5 µA
